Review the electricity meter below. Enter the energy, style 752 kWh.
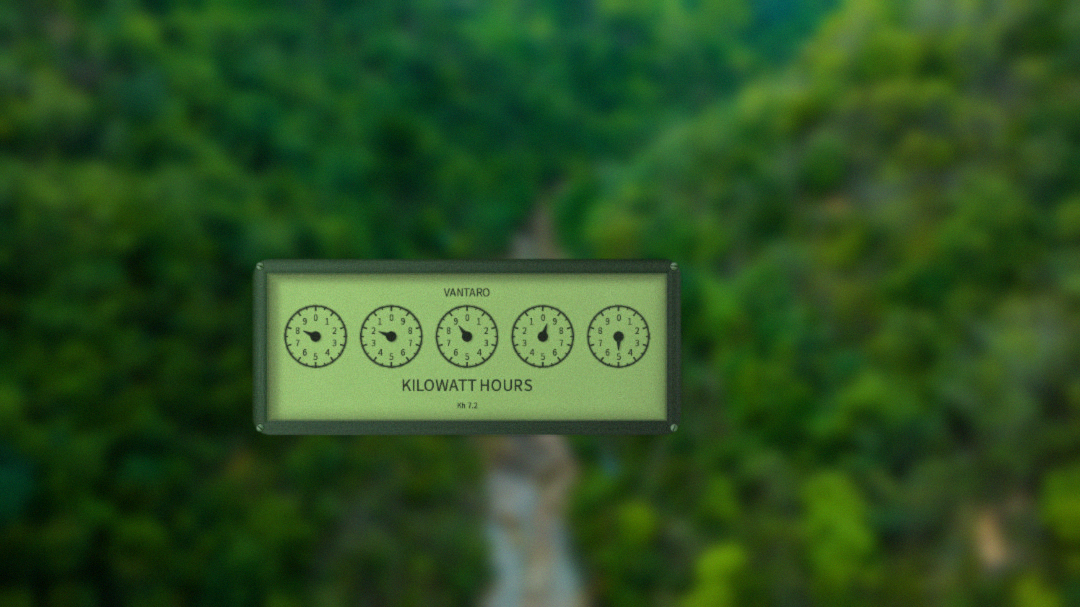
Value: 81895 kWh
